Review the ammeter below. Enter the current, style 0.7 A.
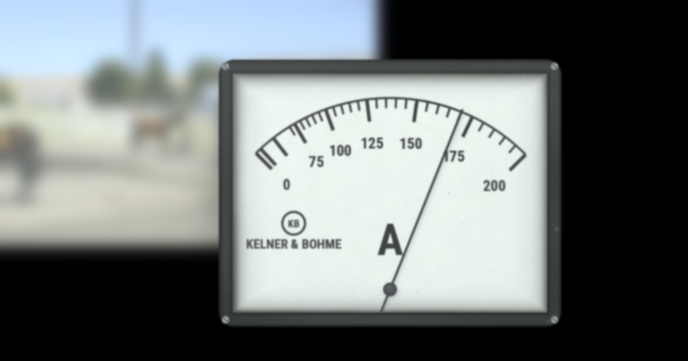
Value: 170 A
